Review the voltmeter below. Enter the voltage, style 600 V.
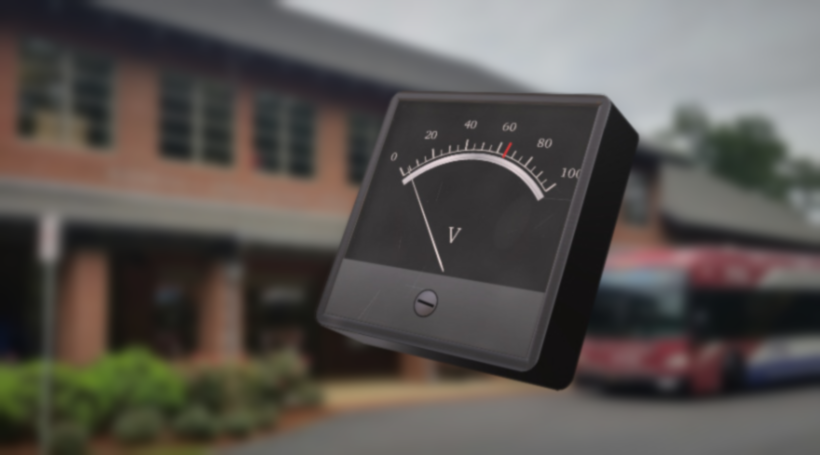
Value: 5 V
